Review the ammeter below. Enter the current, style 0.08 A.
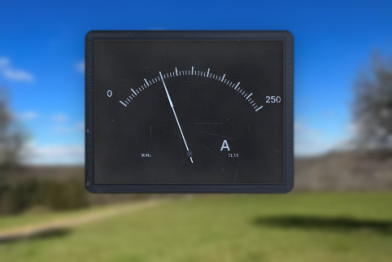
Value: 75 A
